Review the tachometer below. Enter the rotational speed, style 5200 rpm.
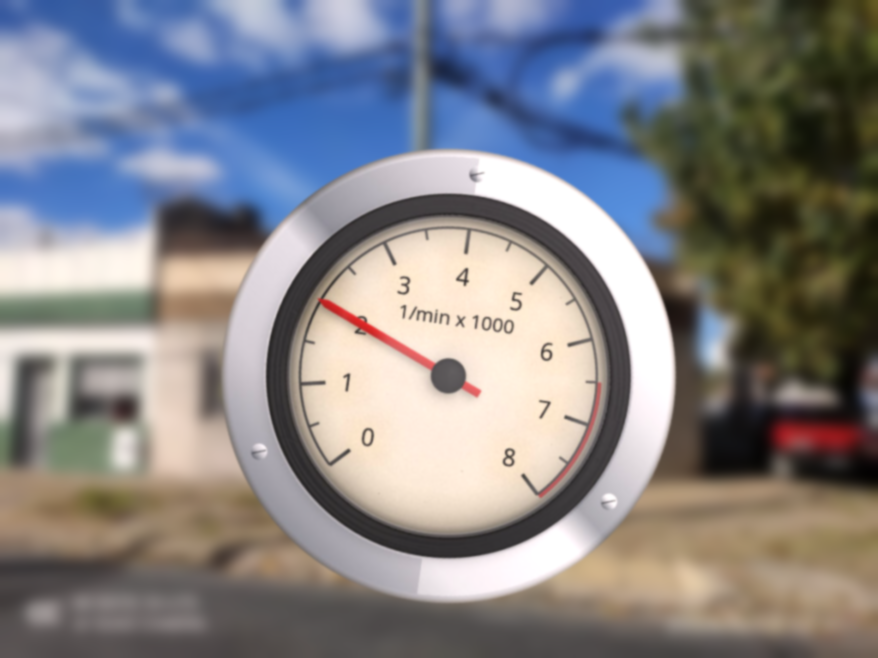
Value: 2000 rpm
